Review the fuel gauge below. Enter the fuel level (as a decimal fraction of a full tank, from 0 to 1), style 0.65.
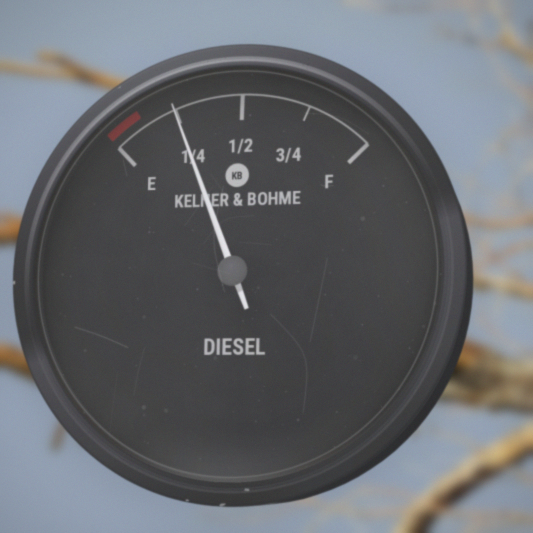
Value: 0.25
